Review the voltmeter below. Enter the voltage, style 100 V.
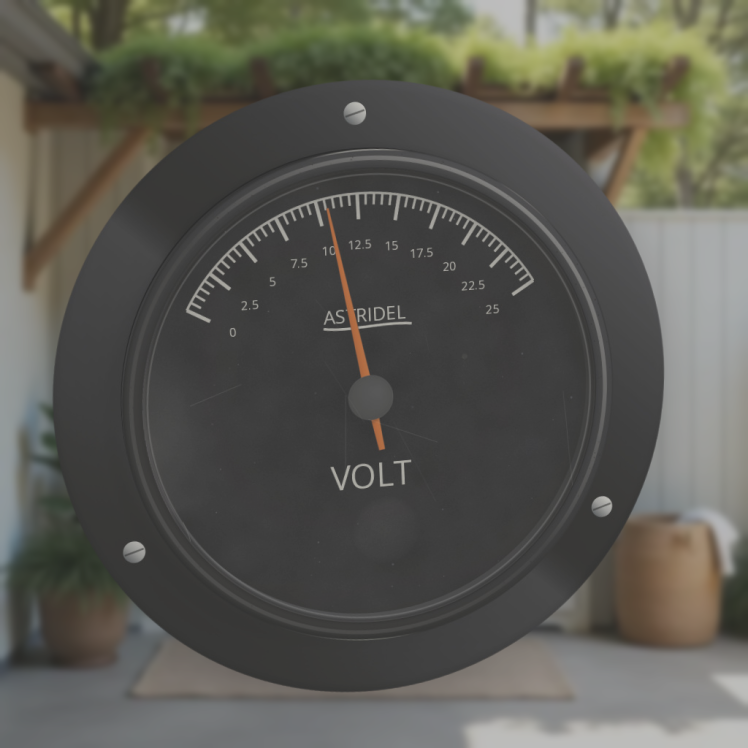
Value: 10.5 V
